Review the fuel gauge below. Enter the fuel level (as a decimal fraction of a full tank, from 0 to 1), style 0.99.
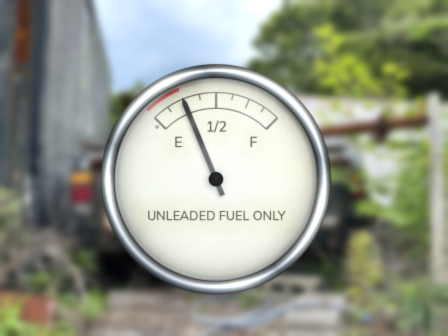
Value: 0.25
